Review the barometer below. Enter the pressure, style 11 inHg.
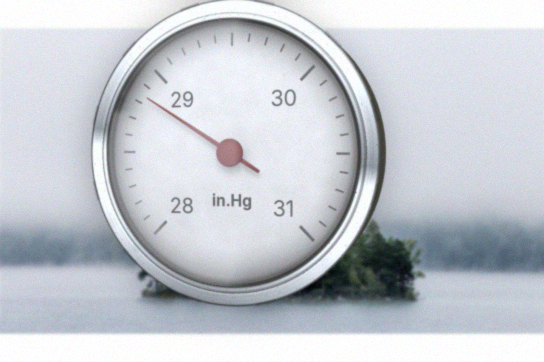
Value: 28.85 inHg
